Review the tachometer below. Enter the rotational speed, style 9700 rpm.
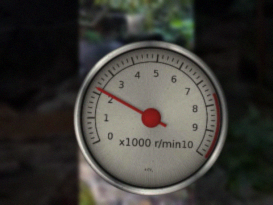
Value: 2200 rpm
